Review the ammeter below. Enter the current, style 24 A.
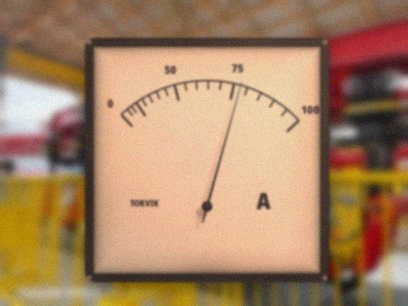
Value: 77.5 A
